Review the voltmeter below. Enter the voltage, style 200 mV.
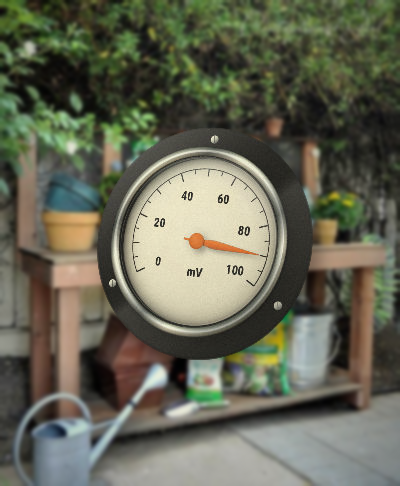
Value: 90 mV
